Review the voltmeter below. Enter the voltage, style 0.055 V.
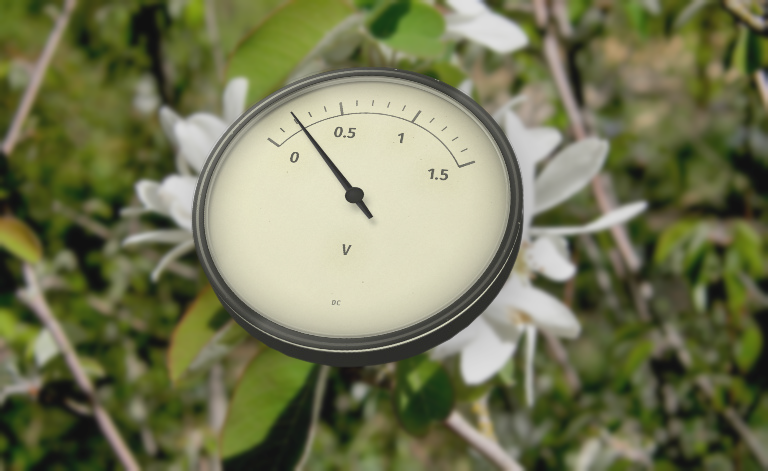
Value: 0.2 V
